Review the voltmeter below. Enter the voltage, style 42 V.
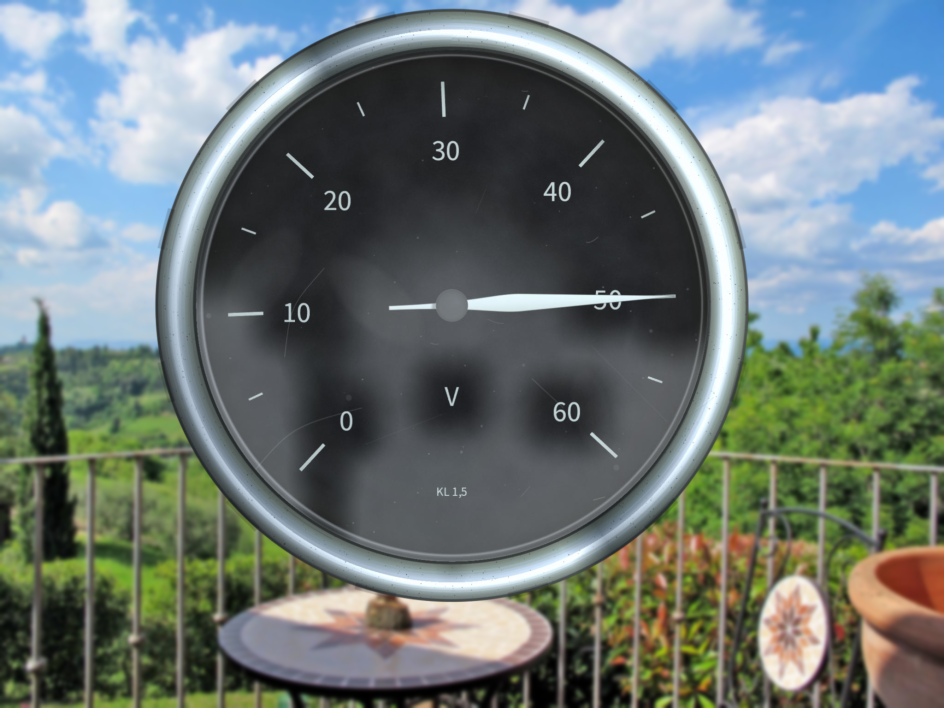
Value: 50 V
